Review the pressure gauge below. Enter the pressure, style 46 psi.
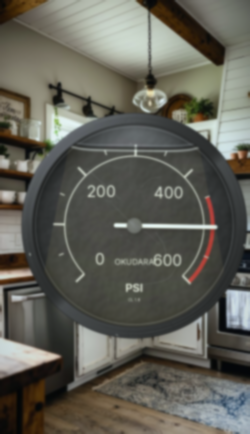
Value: 500 psi
